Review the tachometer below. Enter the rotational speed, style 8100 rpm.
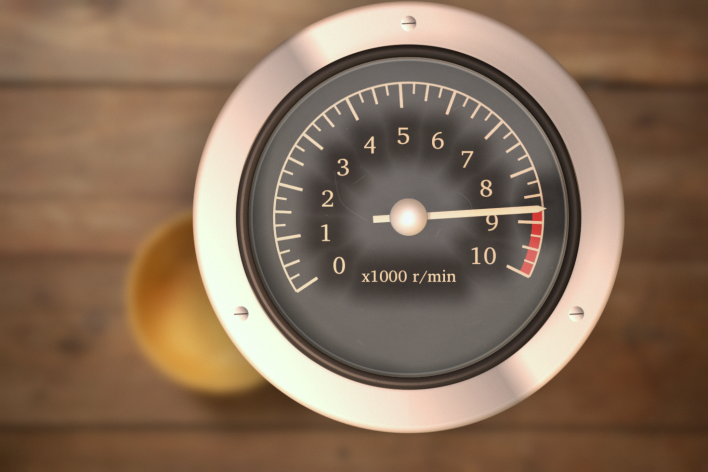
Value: 8750 rpm
